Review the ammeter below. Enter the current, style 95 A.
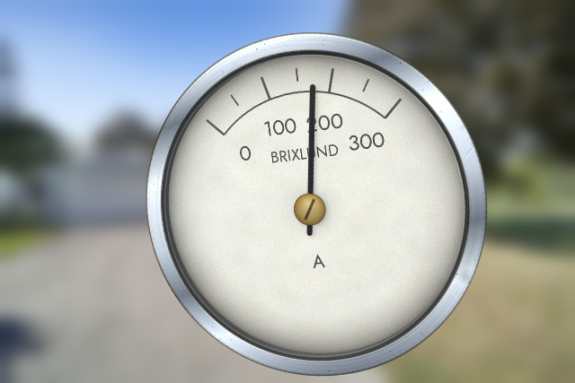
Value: 175 A
